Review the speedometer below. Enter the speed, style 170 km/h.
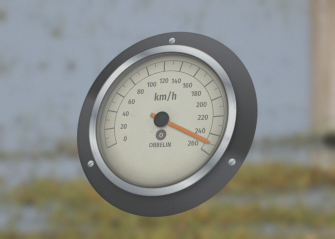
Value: 250 km/h
